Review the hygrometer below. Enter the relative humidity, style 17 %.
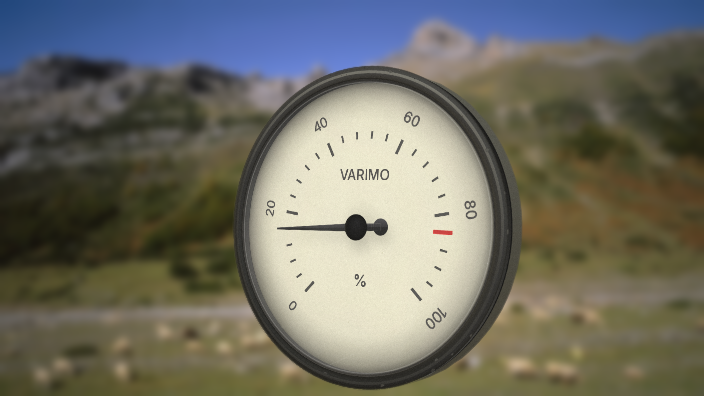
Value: 16 %
